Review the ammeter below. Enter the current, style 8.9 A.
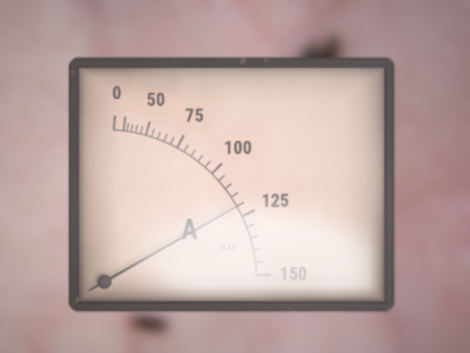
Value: 120 A
